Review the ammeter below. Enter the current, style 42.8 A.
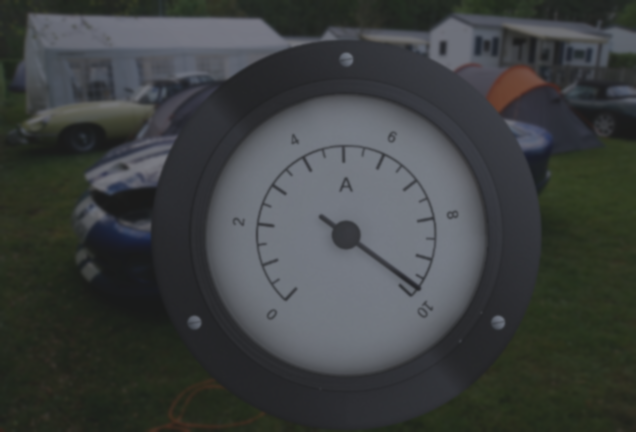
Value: 9.75 A
